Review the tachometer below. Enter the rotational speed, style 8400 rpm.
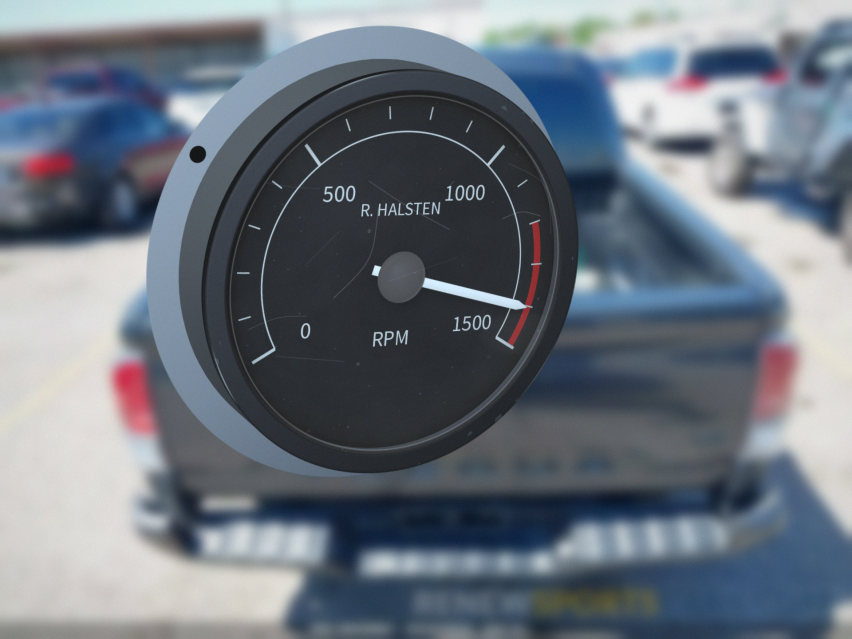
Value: 1400 rpm
